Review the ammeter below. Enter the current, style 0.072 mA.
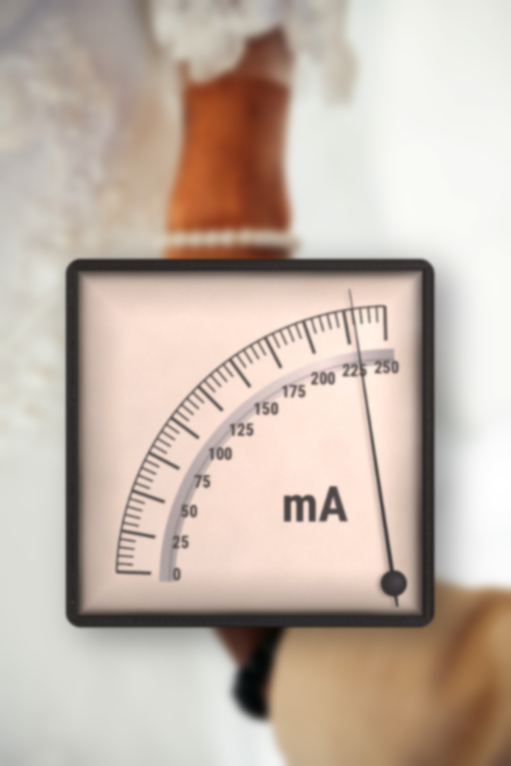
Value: 230 mA
